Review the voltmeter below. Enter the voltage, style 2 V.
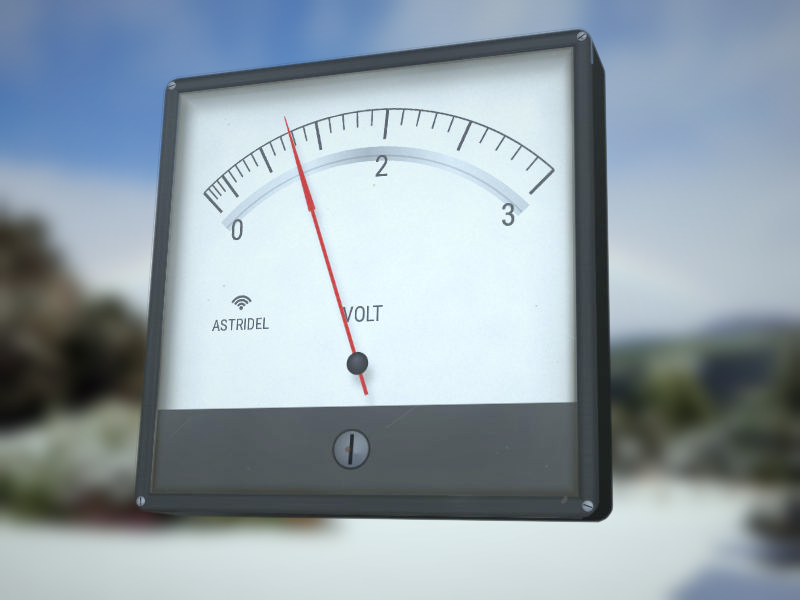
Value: 1.3 V
